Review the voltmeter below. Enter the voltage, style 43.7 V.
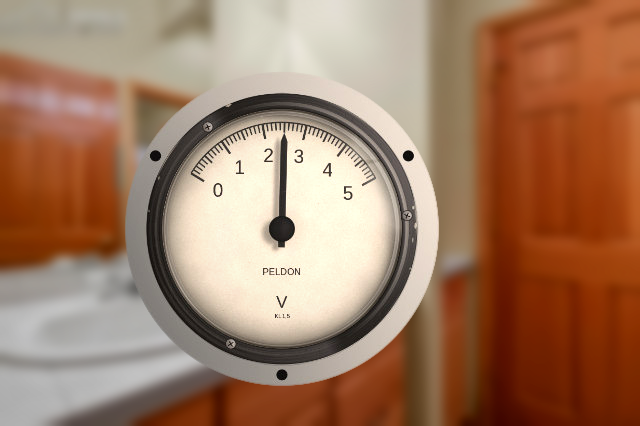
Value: 2.5 V
